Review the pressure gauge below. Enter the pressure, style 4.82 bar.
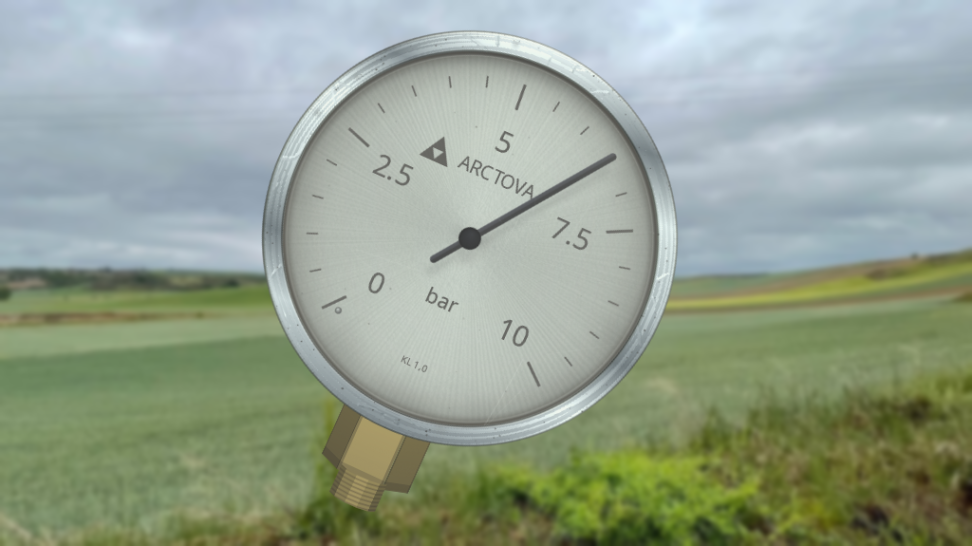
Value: 6.5 bar
